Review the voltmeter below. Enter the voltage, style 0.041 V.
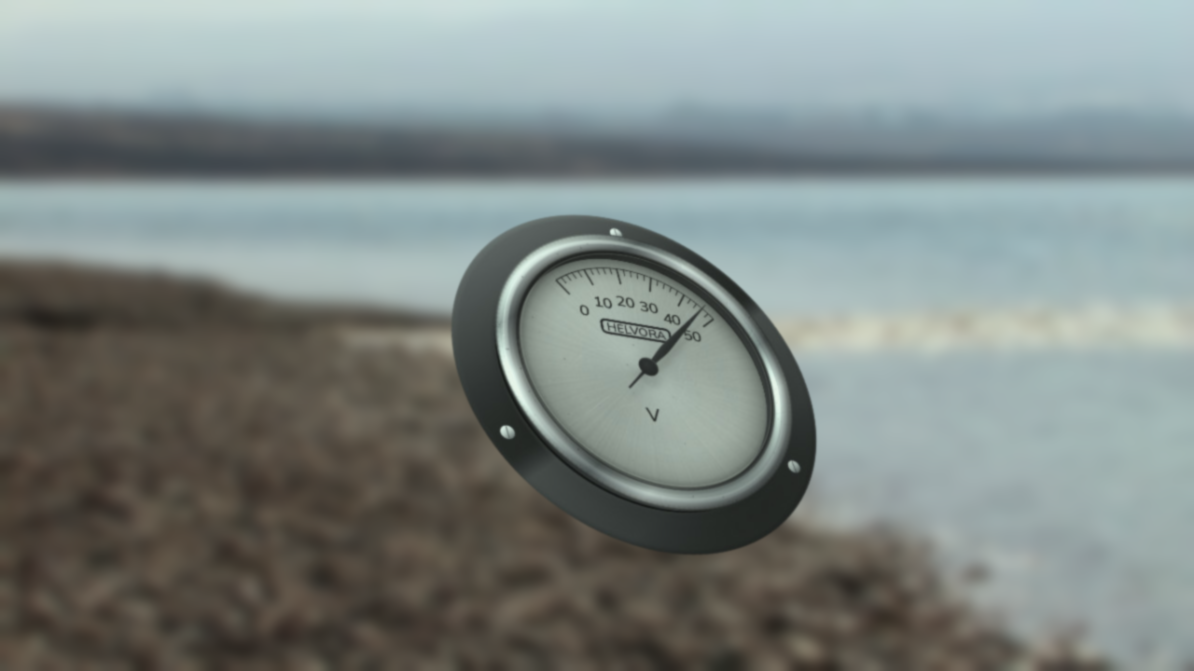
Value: 46 V
